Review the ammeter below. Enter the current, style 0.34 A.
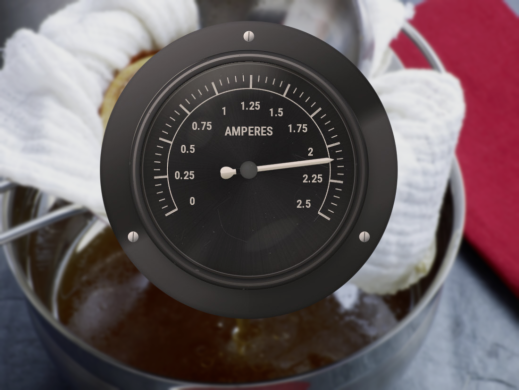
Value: 2.1 A
